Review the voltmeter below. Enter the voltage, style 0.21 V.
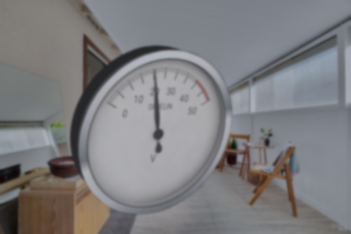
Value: 20 V
